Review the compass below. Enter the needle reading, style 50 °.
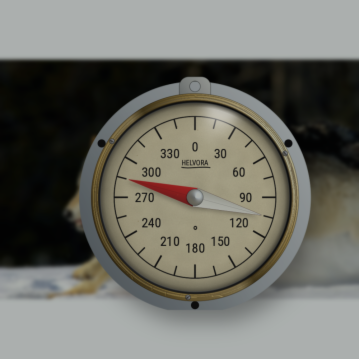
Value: 285 °
